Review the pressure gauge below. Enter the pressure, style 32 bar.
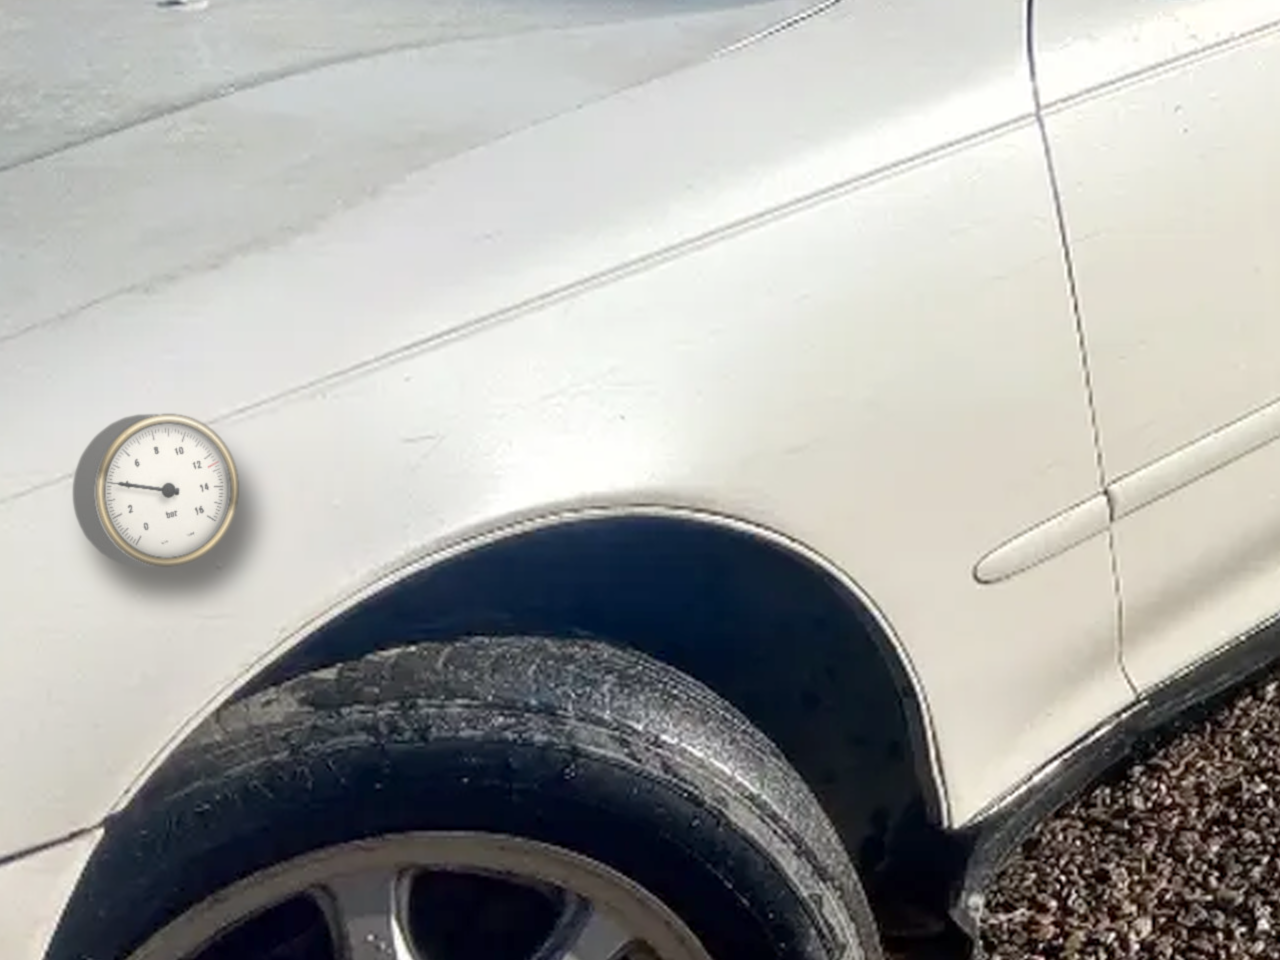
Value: 4 bar
